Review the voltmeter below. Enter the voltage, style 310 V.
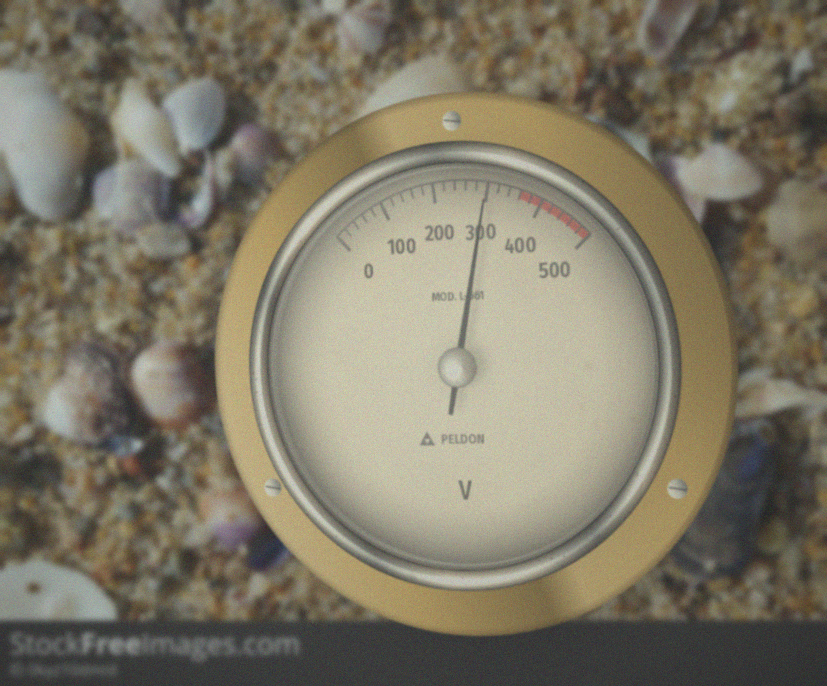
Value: 300 V
